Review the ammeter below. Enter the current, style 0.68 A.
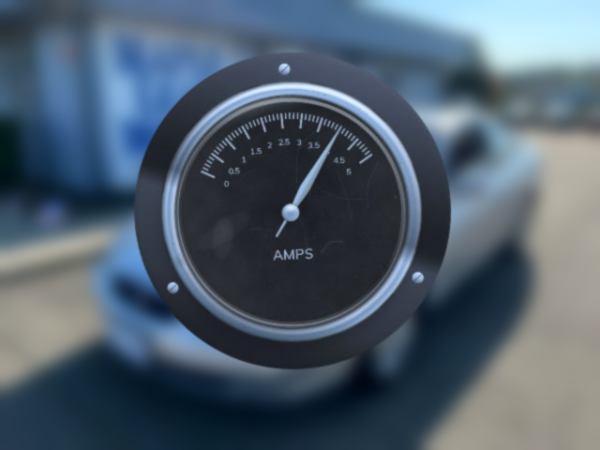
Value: 4 A
